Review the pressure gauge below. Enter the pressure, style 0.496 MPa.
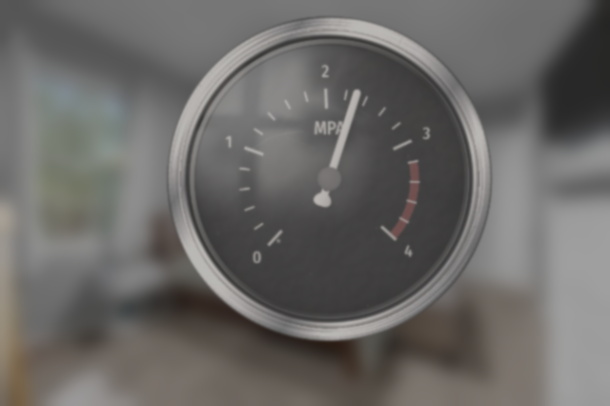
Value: 2.3 MPa
